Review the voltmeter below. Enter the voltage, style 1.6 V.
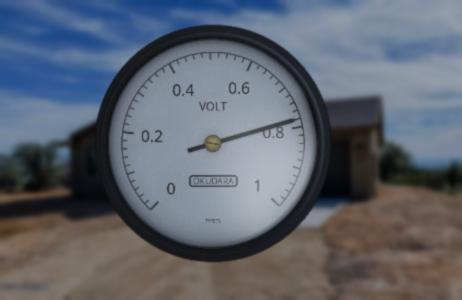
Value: 0.78 V
